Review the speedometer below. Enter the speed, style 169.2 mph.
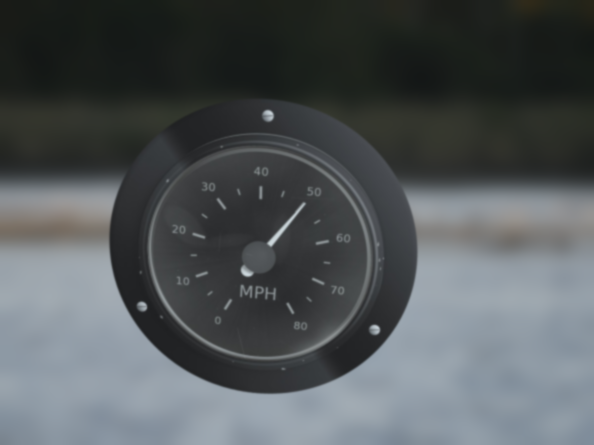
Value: 50 mph
